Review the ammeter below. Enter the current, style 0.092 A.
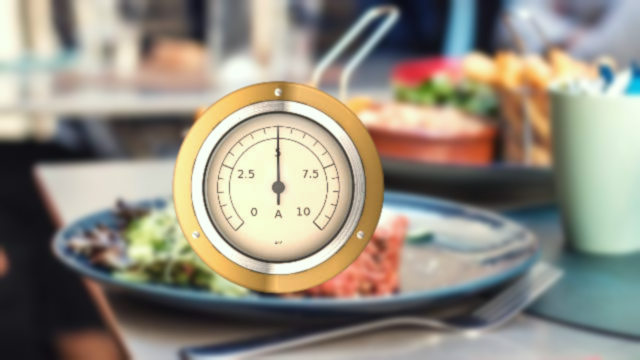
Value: 5 A
